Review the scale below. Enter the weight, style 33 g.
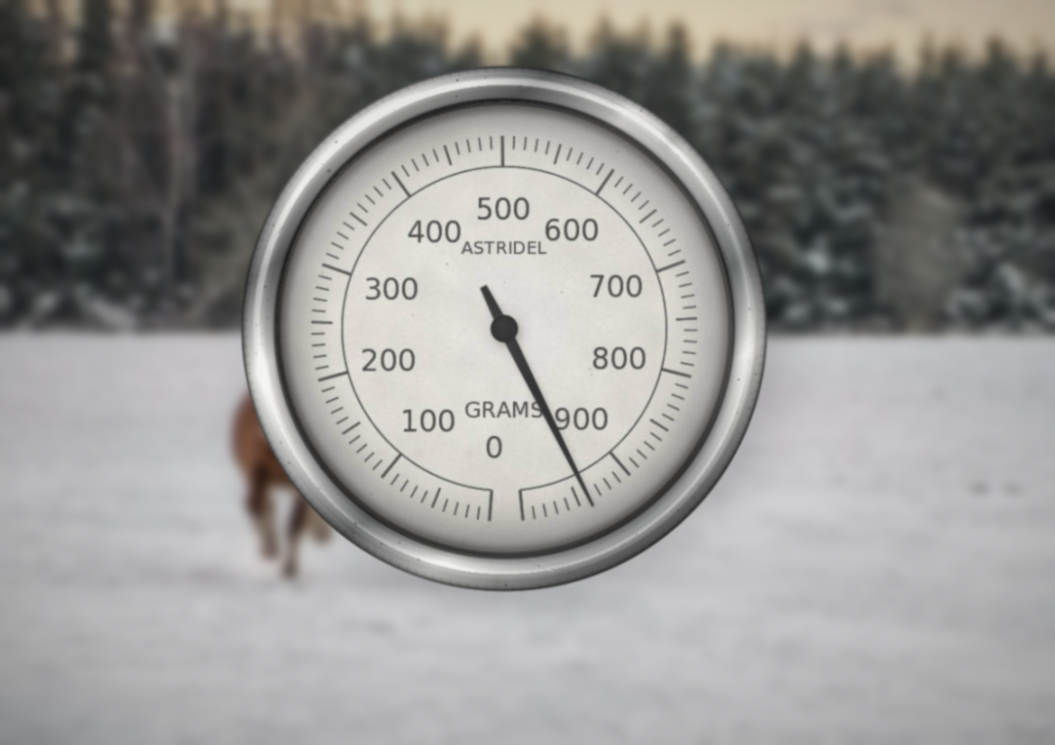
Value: 940 g
